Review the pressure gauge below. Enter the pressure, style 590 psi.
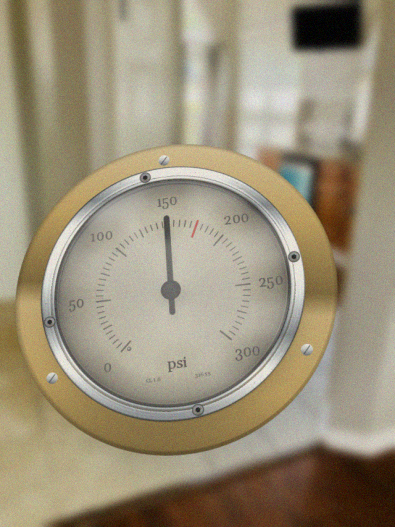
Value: 150 psi
